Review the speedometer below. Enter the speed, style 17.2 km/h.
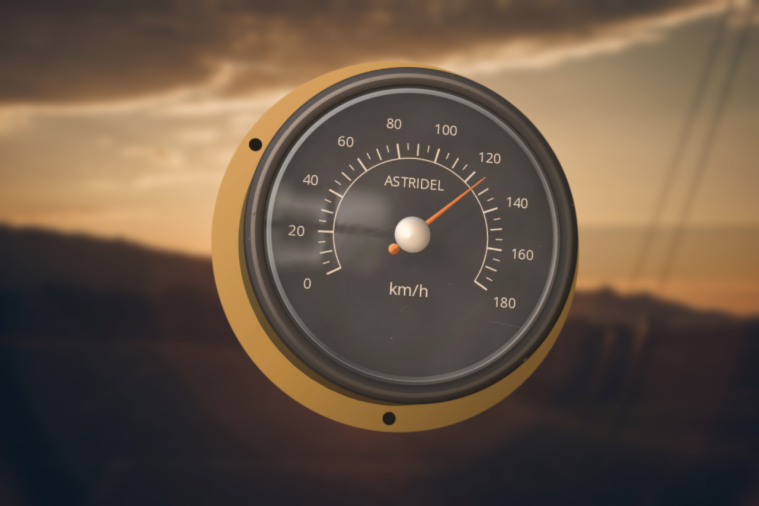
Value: 125 km/h
